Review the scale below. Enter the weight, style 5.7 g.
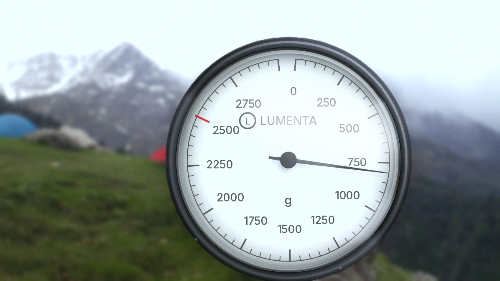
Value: 800 g
